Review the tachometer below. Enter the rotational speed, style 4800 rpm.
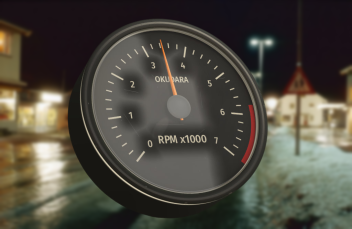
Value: 3400 rpm
